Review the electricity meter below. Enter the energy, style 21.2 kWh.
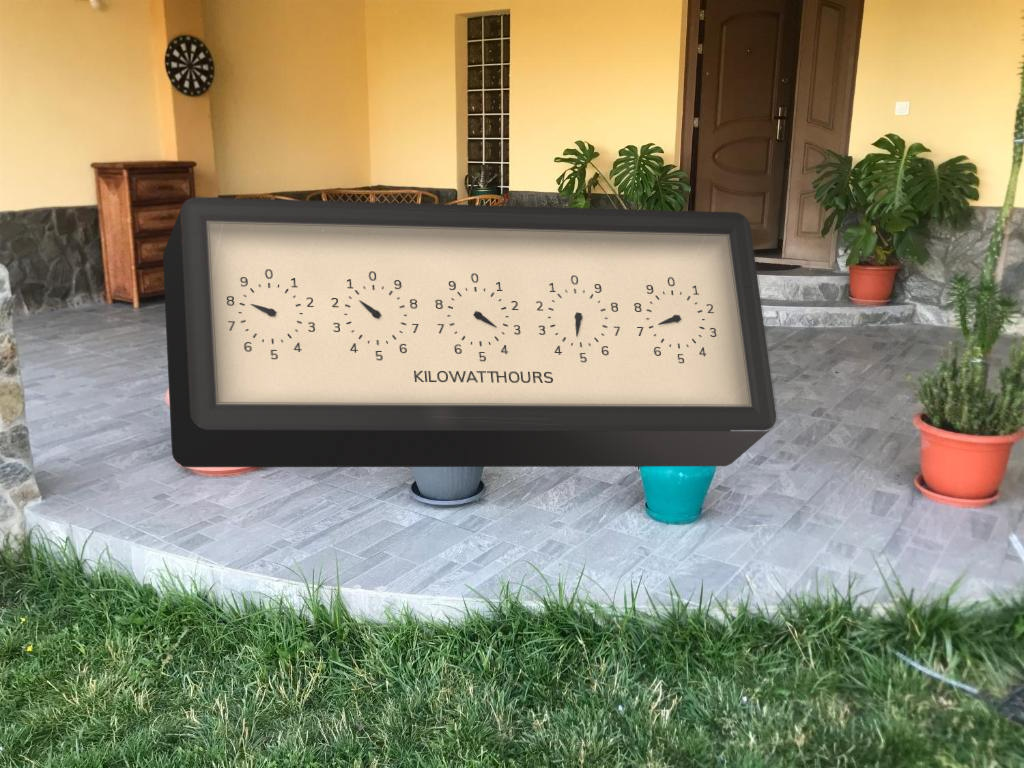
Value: 81347 kWh
